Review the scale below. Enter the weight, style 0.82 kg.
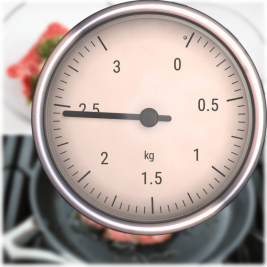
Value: 2.45 kg
